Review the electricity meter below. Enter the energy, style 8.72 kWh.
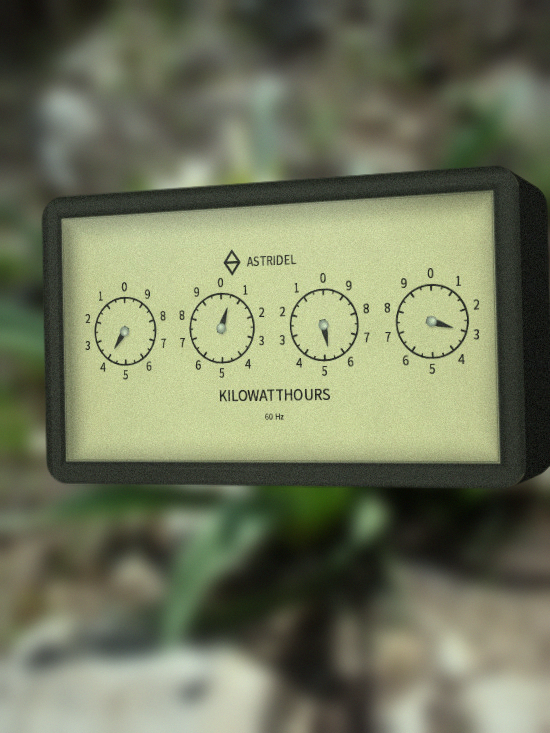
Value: 4053 kWh
